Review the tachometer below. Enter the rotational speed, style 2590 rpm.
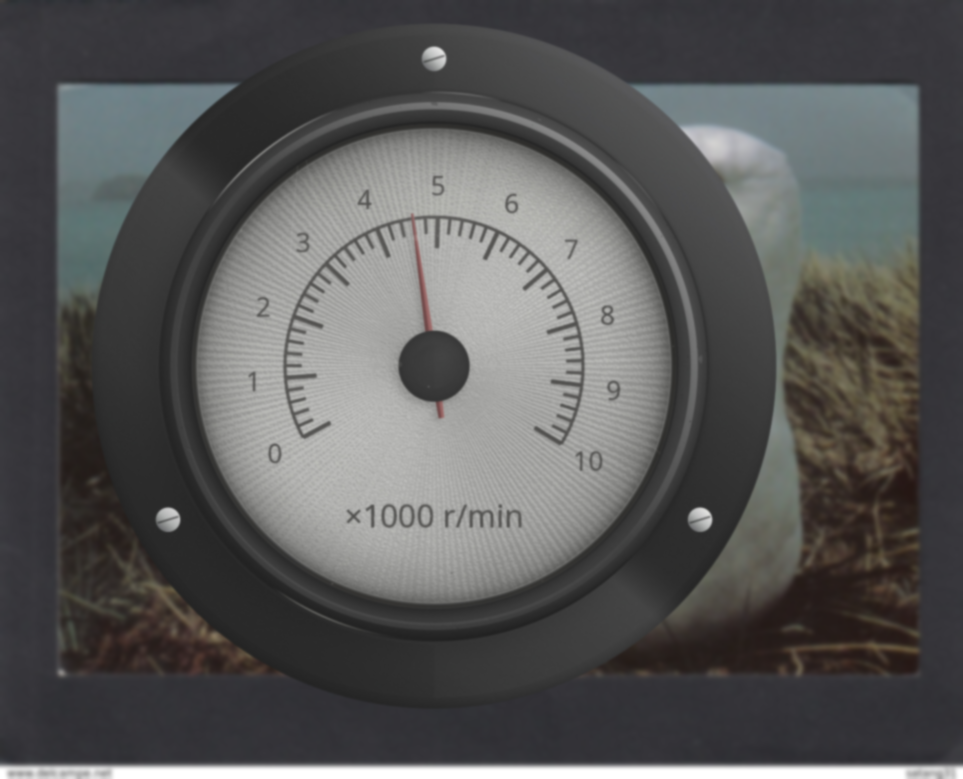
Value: 4600 rpm
